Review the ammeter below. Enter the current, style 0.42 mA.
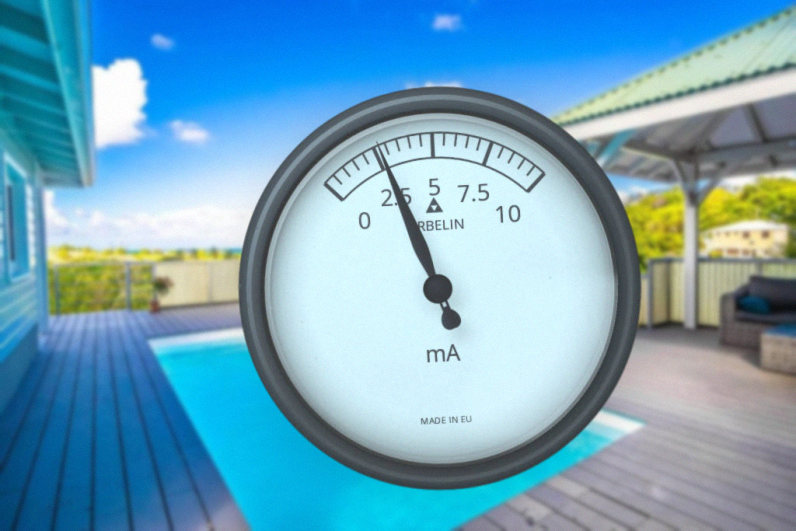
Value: 2.75 mA
